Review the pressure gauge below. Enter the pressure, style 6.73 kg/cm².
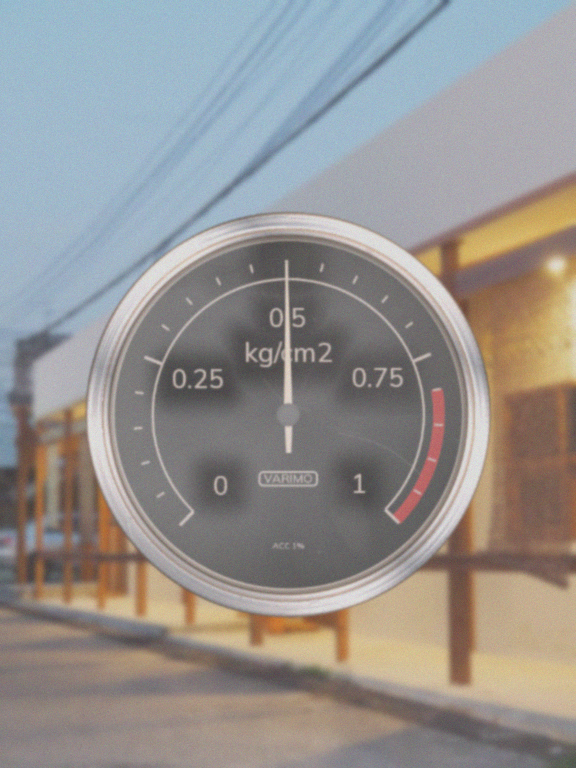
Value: 0.5 kg/cm²
